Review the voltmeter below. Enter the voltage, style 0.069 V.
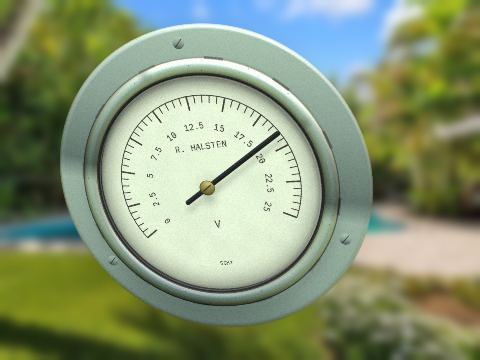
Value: 19 V
